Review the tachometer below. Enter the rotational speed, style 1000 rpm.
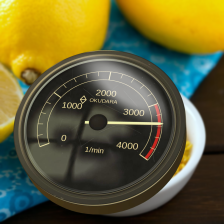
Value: 3400 rpm
